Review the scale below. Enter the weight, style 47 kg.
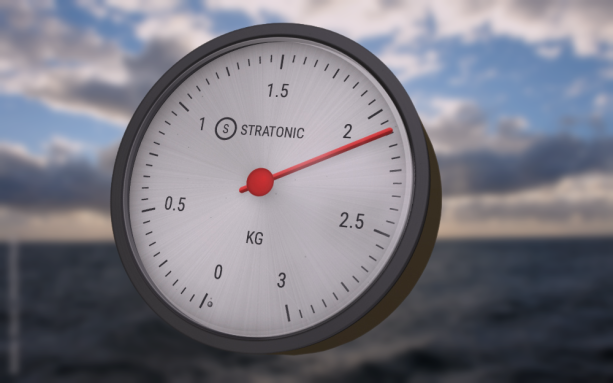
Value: 2.1 kg
